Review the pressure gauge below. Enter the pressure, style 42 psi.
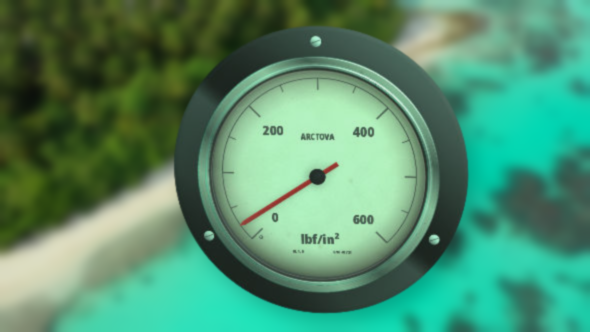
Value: 25 psi
